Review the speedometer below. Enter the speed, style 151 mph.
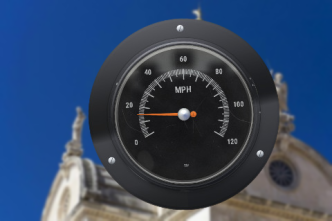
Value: 15 mph
